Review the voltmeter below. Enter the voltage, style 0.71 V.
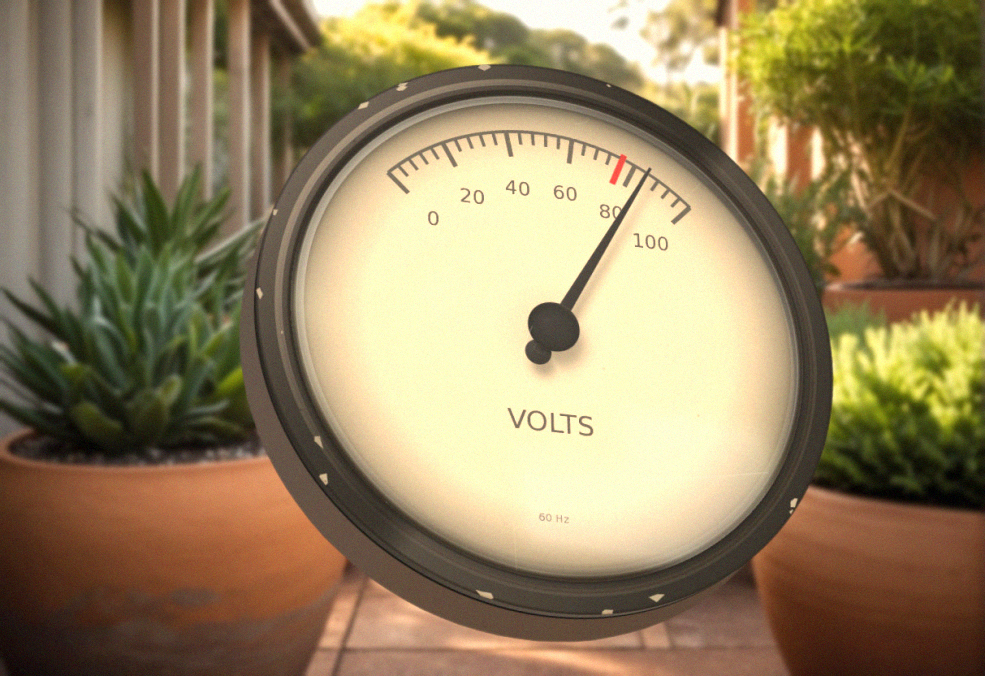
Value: 84 V
